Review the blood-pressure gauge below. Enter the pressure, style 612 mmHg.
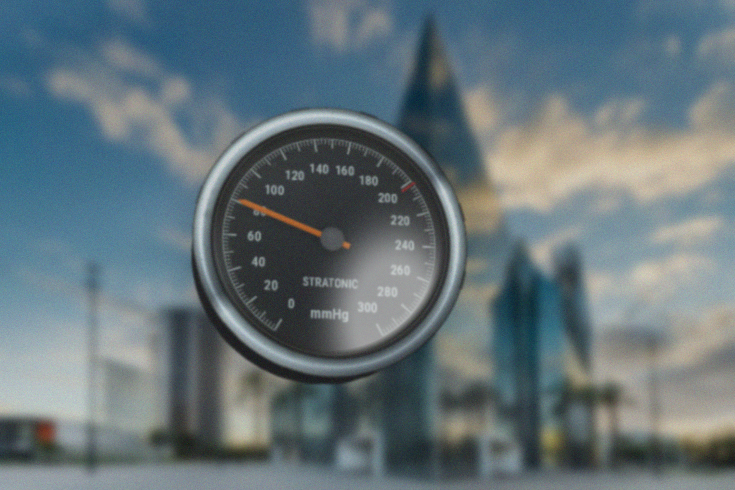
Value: 80 mmHg
